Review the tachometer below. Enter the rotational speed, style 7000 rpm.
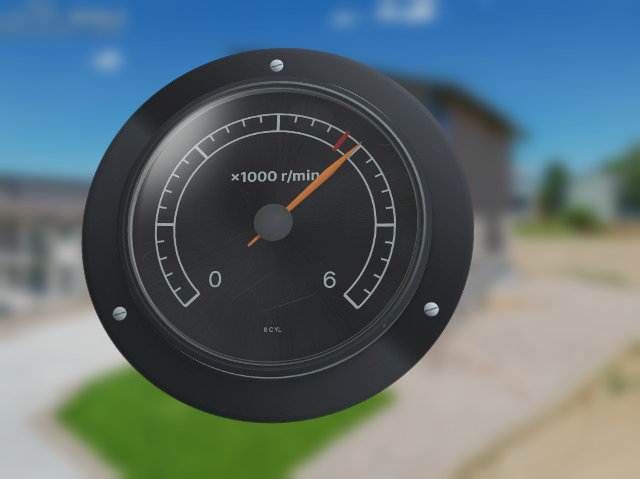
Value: 4000 rpm
